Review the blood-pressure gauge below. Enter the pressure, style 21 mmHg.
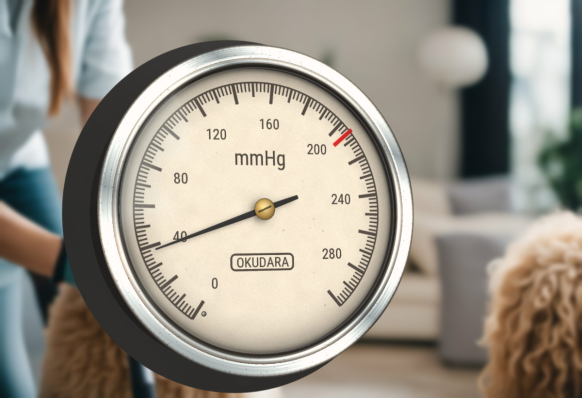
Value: 38 mmHg
